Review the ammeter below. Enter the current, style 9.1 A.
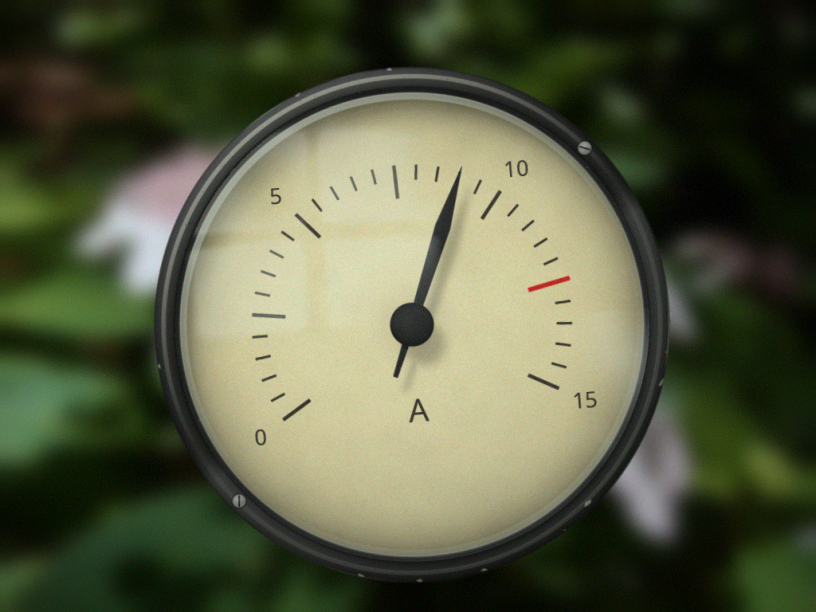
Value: 9 A
